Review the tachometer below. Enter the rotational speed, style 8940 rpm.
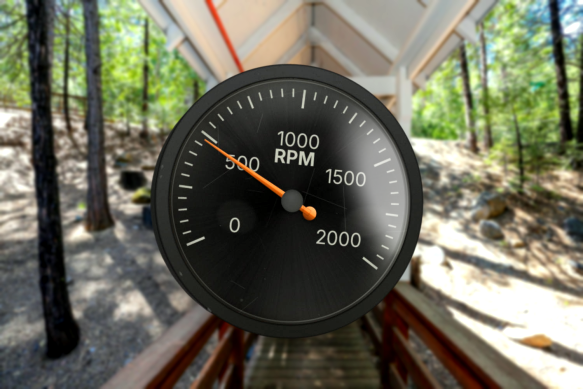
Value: 475 rpm
